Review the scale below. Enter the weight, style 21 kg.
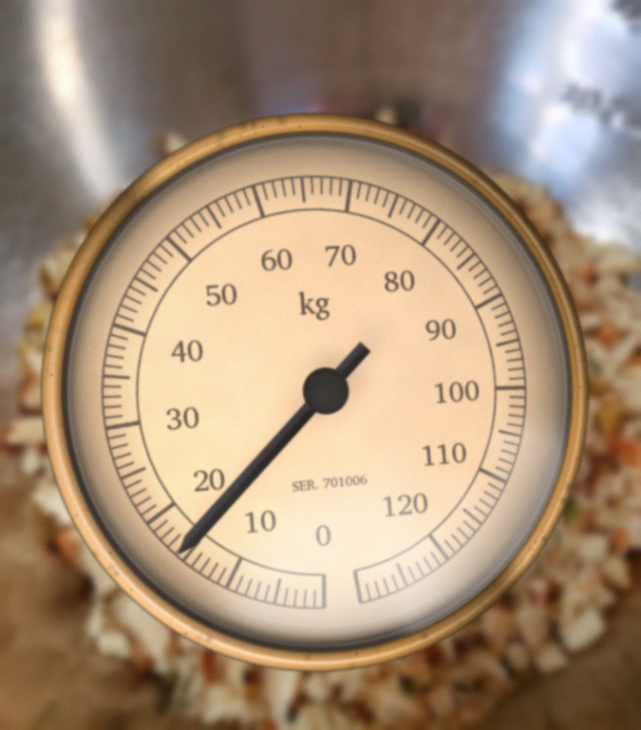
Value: 16 kg
